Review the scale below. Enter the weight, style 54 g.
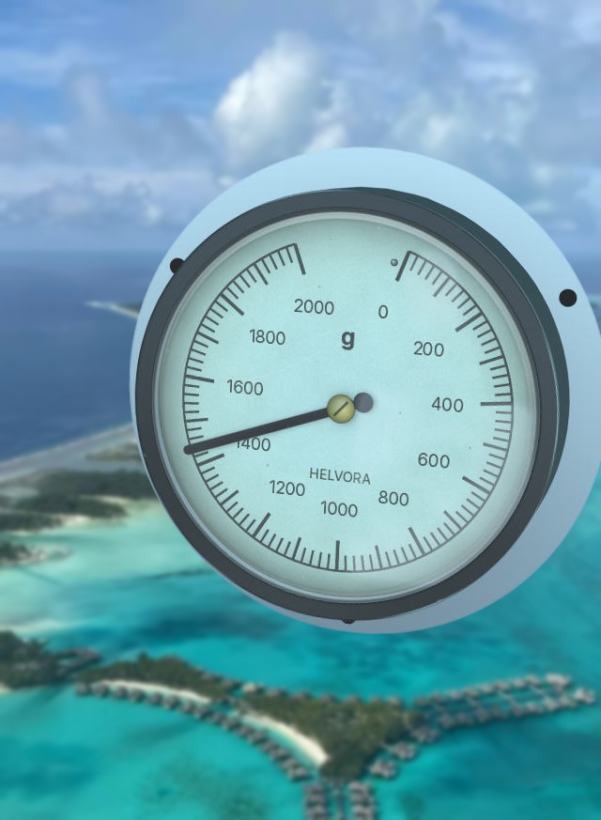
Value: 1440 g
